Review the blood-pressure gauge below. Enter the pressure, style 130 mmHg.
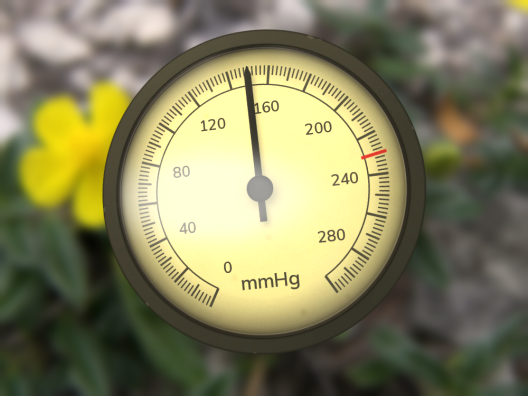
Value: 150 mmHg
